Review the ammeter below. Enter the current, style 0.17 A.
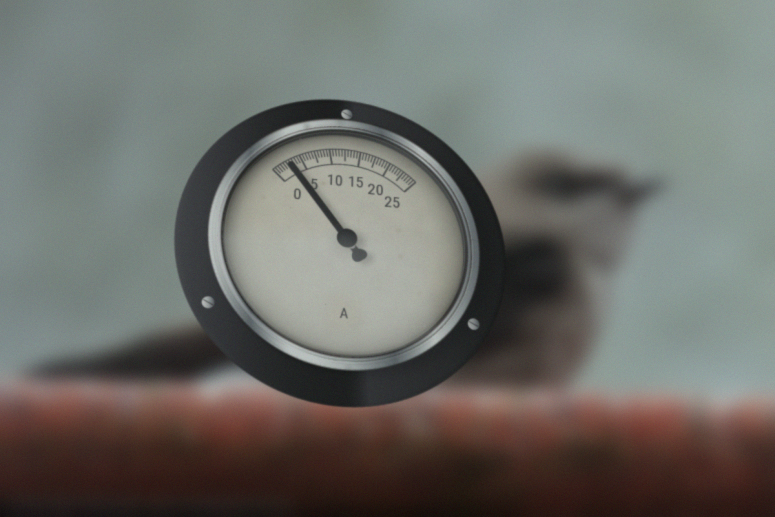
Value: 2.5 A
